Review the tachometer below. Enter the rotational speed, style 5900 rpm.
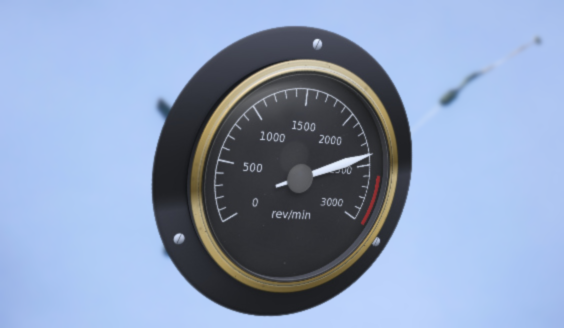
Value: 2400 rpm
